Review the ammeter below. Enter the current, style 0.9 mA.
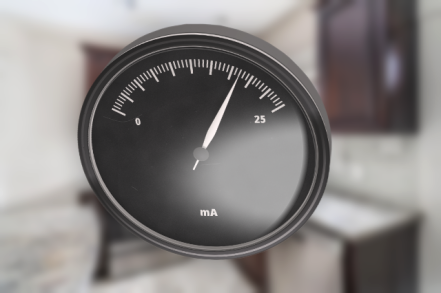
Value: 18.5 mA
